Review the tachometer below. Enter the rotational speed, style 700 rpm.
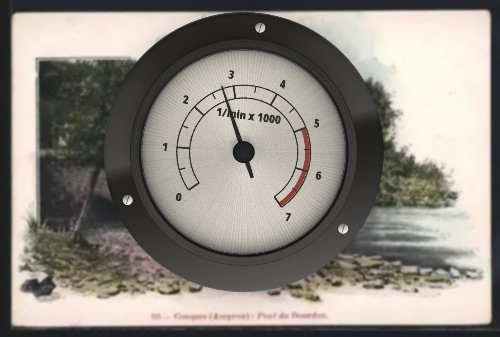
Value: 2750 rpm
